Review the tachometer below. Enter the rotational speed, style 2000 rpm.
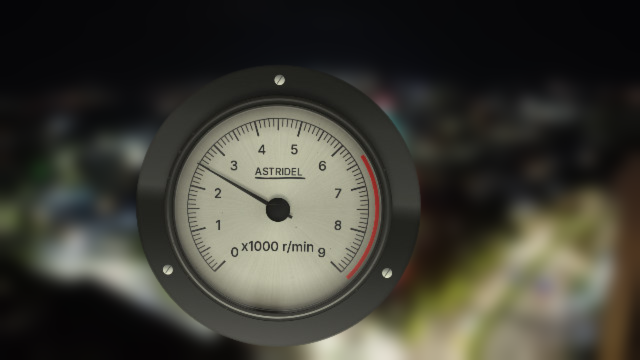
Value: 2500 rpm
